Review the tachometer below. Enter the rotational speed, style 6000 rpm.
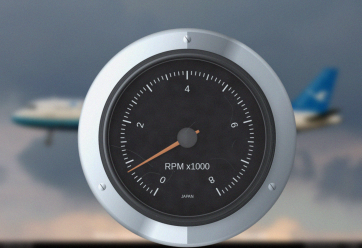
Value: 800 rpm
